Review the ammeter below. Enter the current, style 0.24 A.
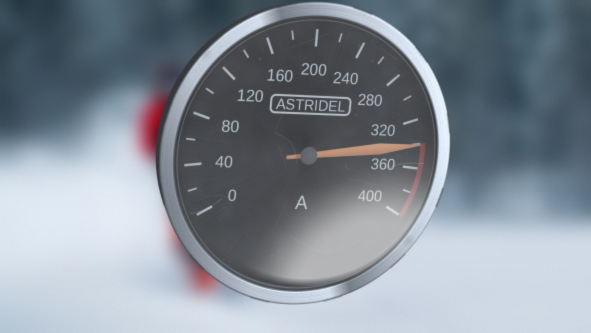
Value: 340 A
